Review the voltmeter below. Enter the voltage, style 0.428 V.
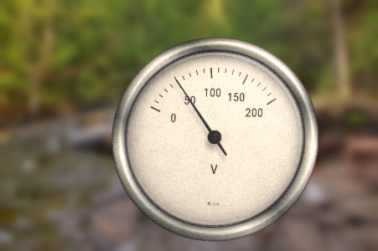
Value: 50 V
